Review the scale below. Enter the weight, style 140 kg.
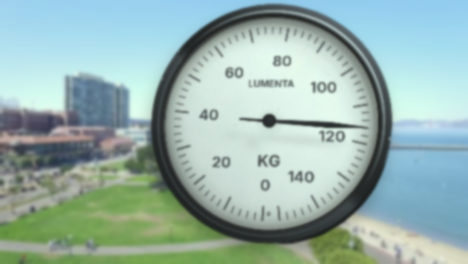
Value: 116 kg
